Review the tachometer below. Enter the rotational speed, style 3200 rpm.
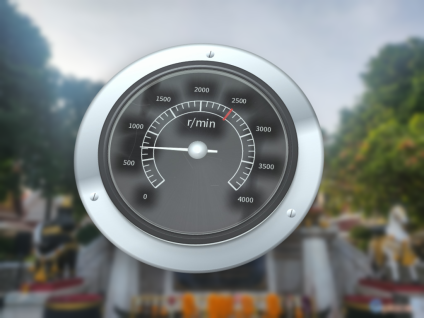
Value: 700 rpm
